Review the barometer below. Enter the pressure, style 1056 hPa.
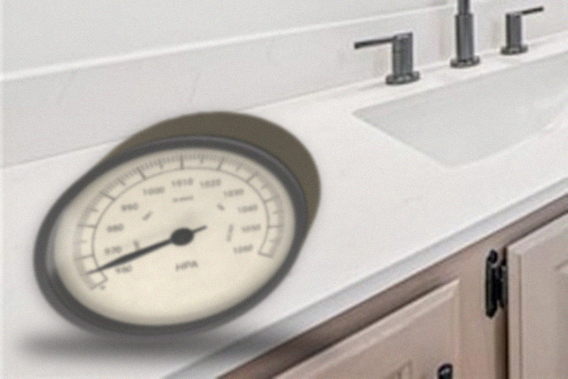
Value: 965 hPa
